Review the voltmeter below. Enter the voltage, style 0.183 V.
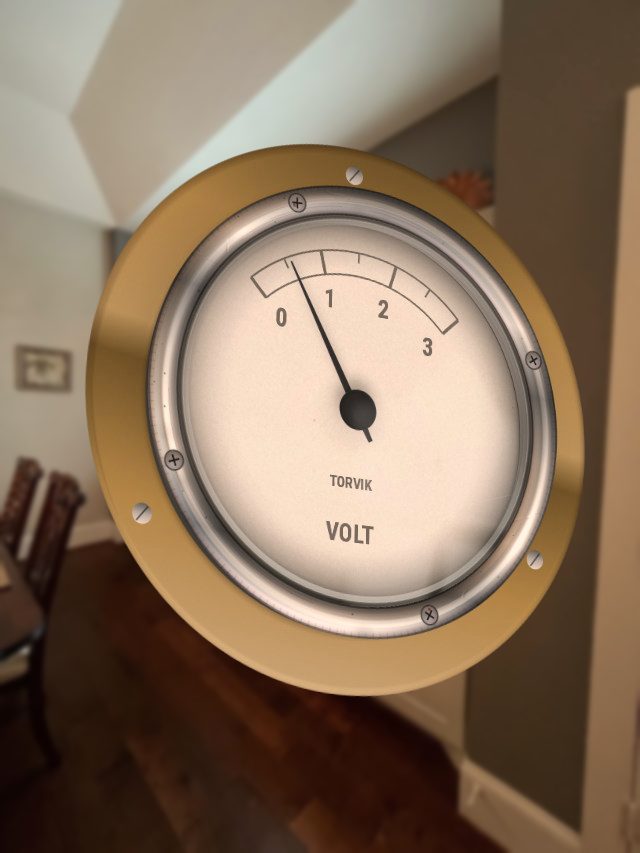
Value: 0.5 V
